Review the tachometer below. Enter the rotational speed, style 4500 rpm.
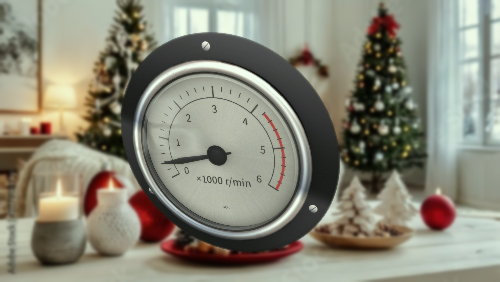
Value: 400 rpm
